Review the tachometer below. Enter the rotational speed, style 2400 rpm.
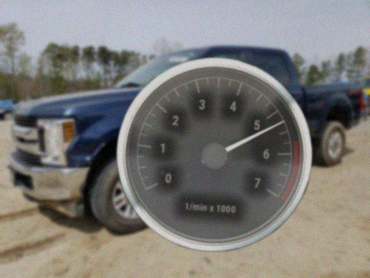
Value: 5250 rpm
